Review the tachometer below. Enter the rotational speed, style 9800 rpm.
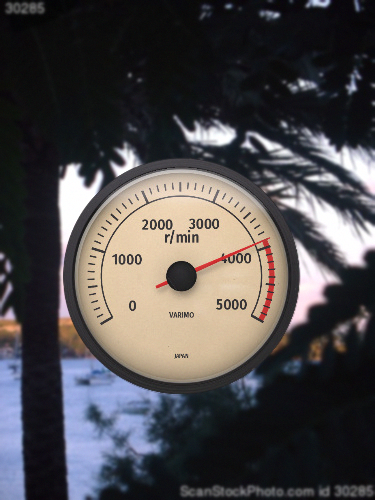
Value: 3900 rpm
